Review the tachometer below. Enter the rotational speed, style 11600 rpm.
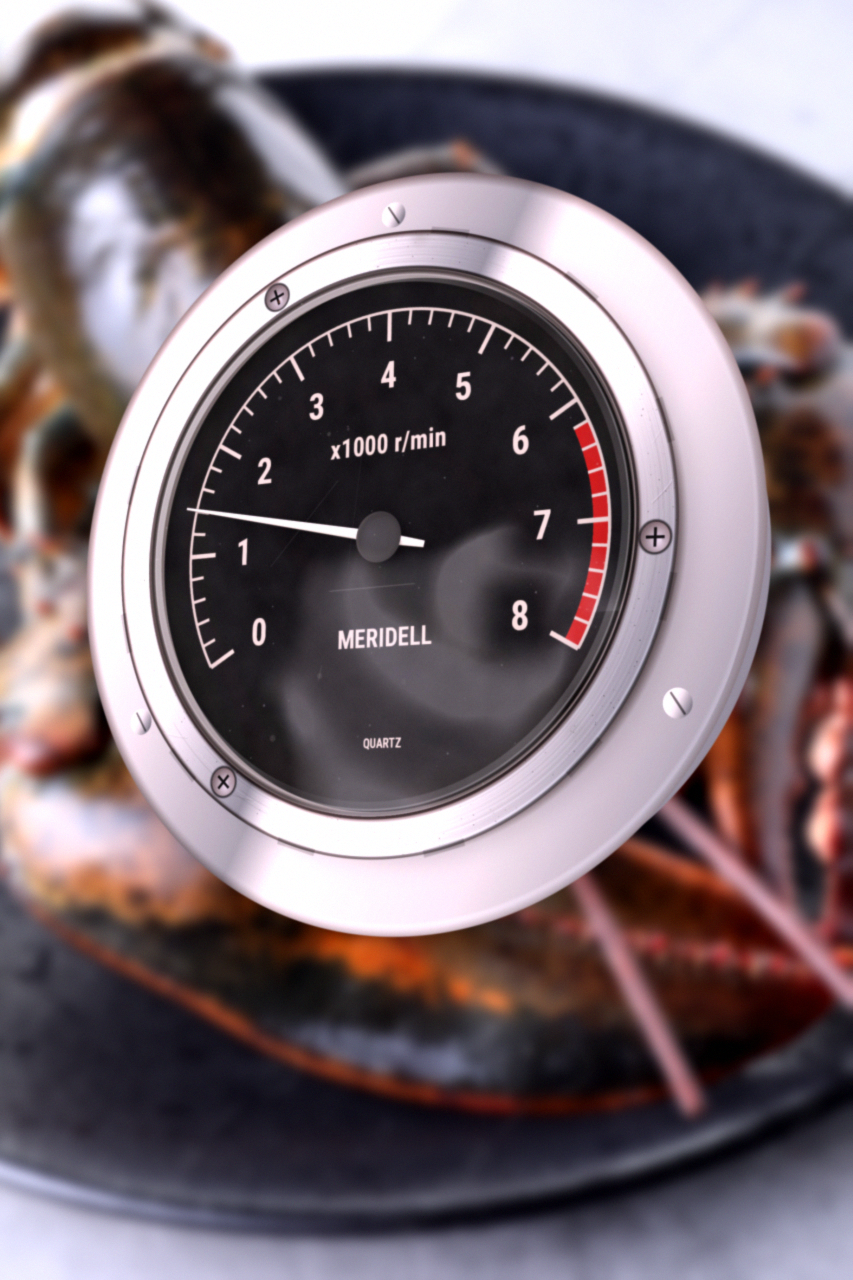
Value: 1400 rpm
